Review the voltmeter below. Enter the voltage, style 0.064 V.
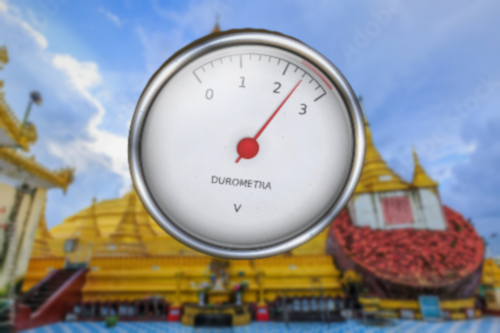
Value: 2.4 V
